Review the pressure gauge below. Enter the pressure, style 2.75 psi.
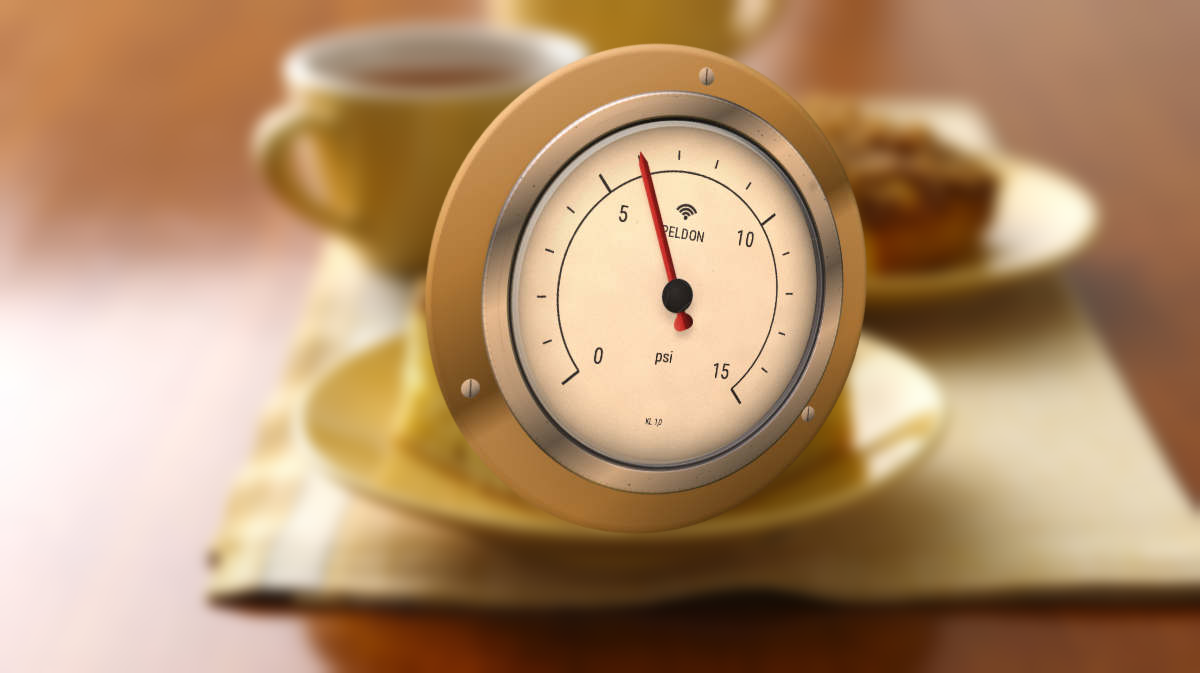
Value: 6 psi
